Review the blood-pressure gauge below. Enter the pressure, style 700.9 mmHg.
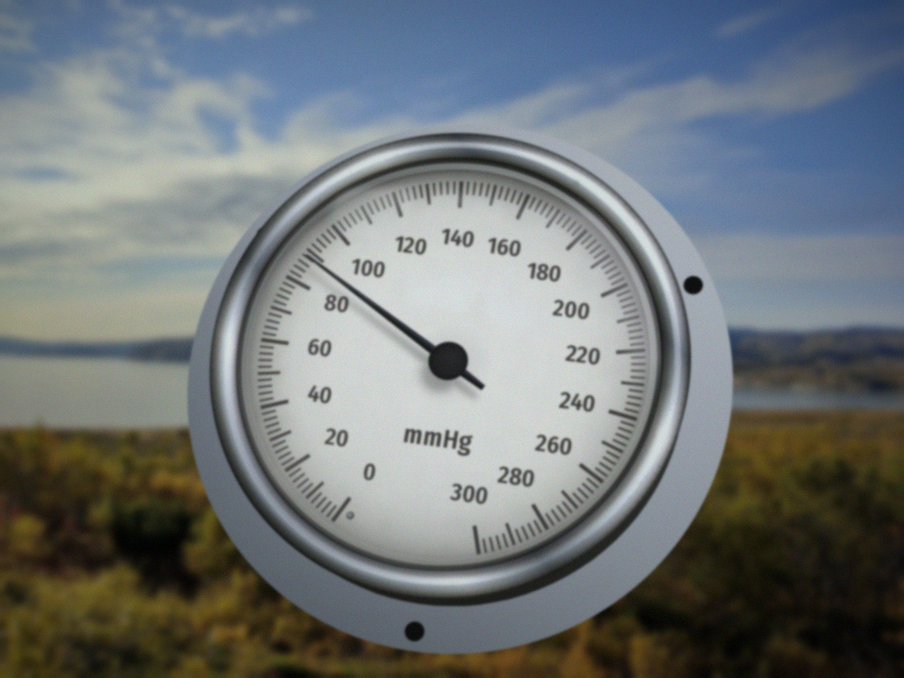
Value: 88 mmHg
